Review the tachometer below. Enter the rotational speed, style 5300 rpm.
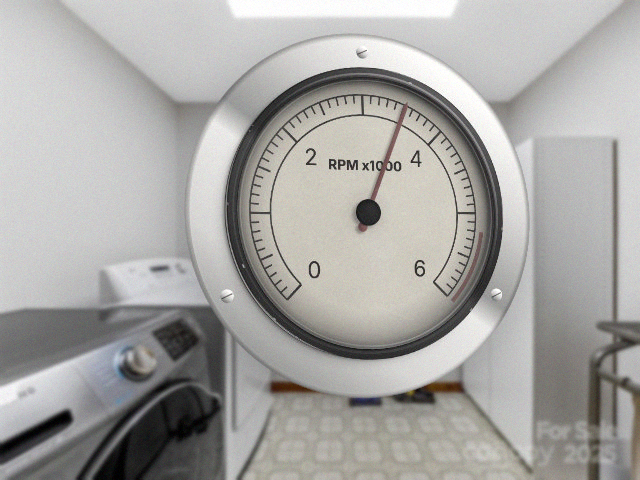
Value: 3500 rpm
